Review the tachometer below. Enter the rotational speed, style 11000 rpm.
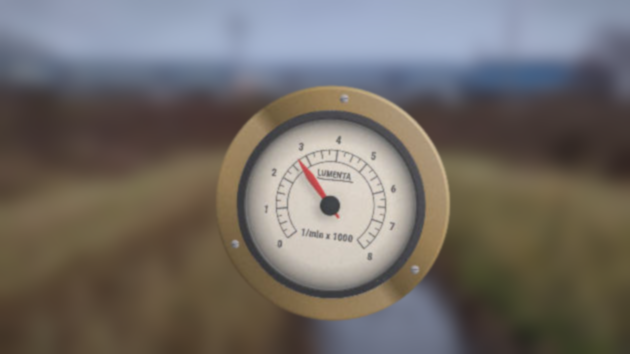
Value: 2750 rpm
